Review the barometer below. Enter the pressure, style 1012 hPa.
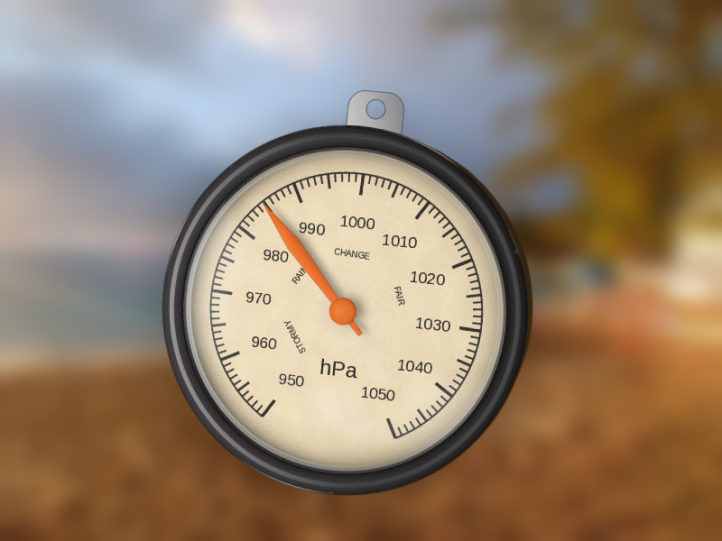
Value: 985 hPa
